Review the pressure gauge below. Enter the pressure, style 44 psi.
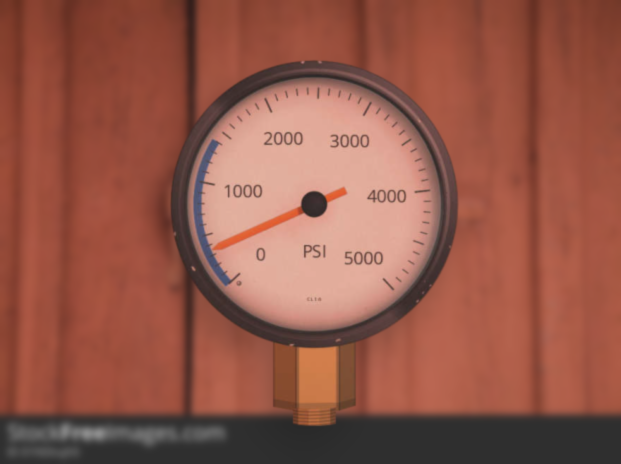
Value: 350 psi
